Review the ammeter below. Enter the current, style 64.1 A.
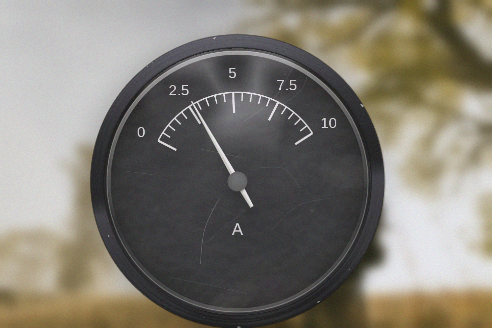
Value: 2.75 A
